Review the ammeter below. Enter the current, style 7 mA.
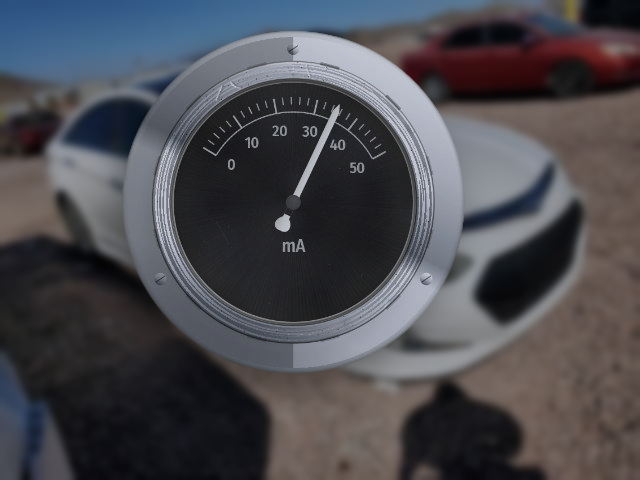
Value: 35 mA
